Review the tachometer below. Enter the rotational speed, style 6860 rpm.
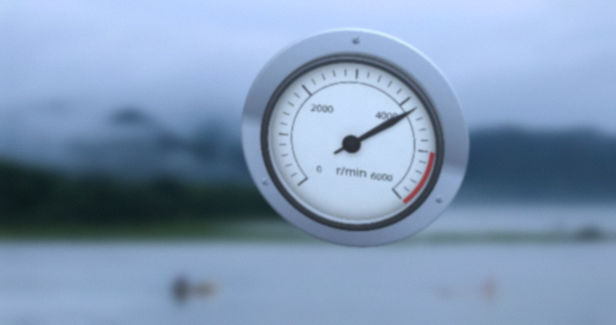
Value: 4200 rpm
